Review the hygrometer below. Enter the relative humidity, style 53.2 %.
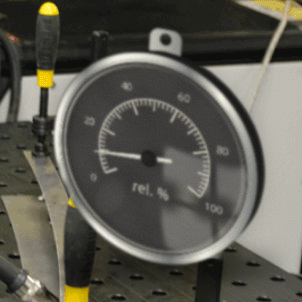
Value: 10 %
